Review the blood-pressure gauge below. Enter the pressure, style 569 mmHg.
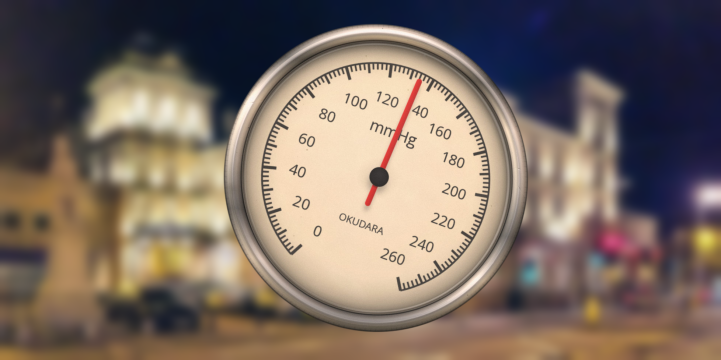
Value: 134 mmHg
